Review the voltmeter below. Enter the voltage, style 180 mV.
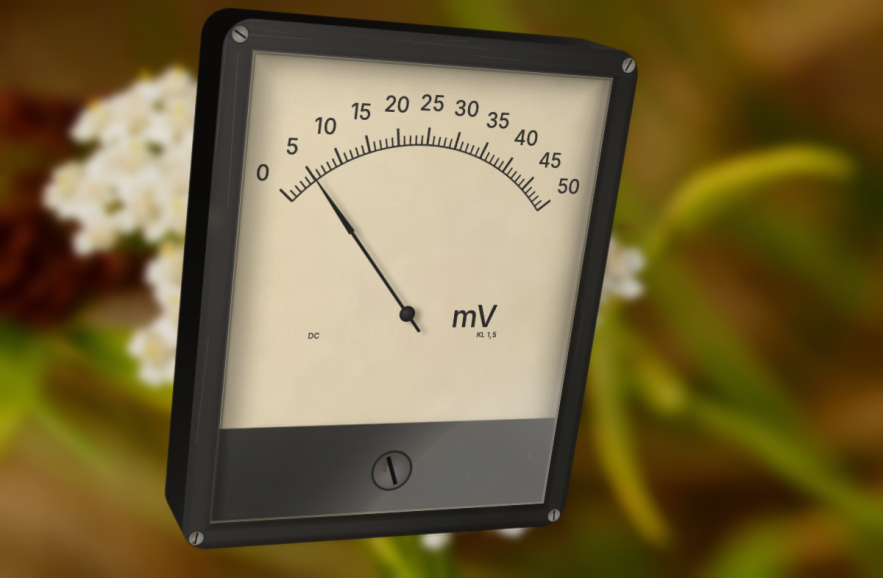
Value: 5 mV
